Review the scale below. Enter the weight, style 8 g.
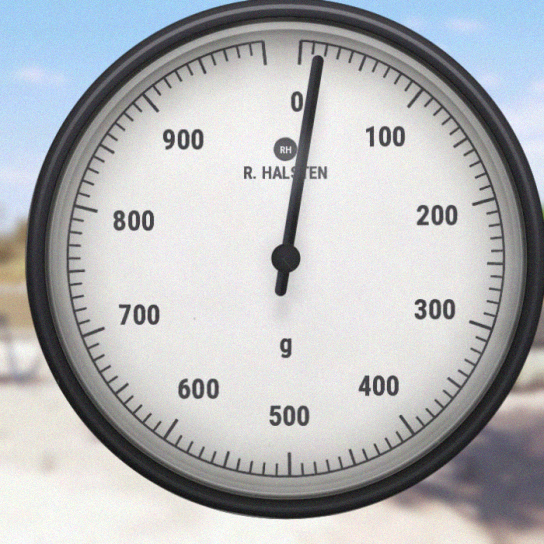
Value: 15 g
